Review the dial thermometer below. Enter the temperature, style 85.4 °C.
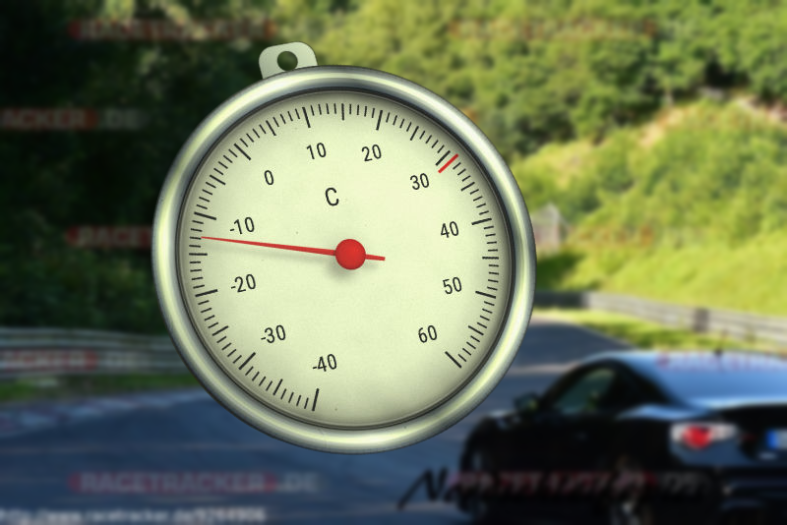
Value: -13 °C
